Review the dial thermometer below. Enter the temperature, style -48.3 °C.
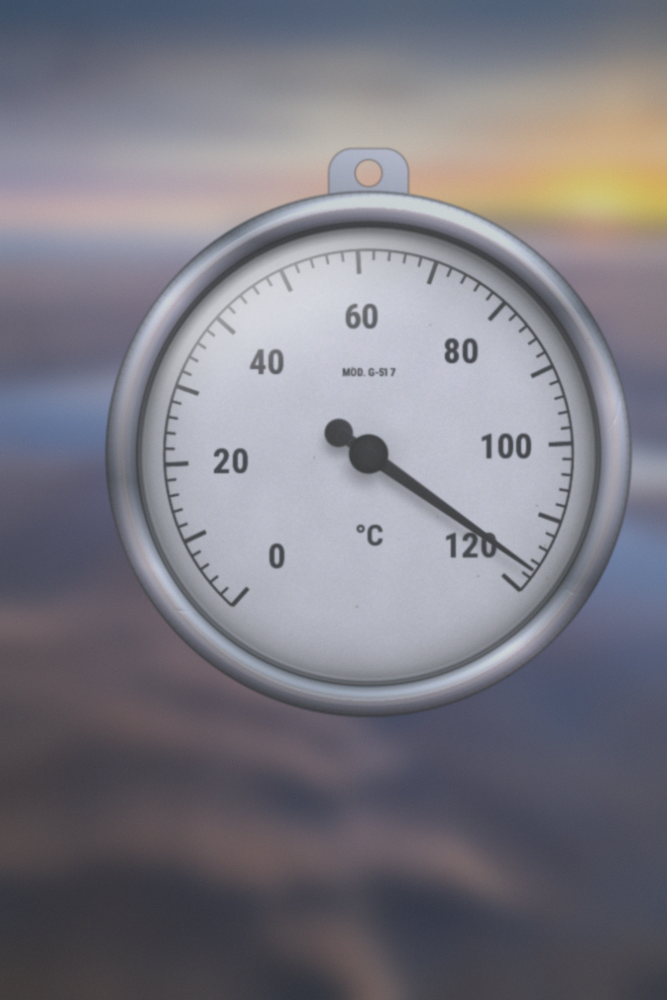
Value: 117 °C
